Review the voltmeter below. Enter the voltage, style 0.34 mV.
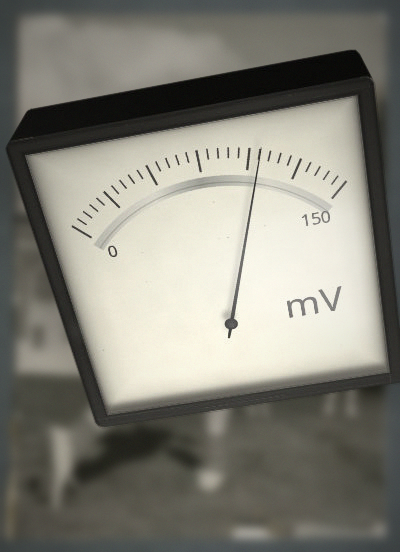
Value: 105 mV
